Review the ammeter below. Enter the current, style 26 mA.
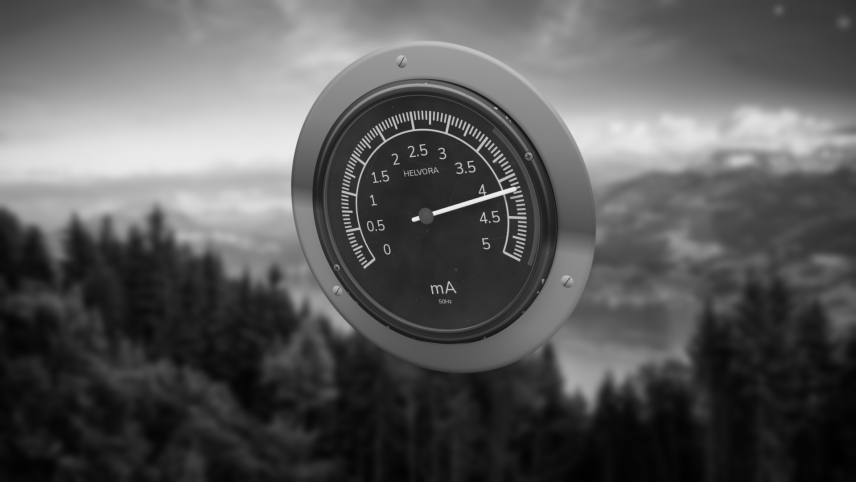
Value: 4.15 mA
